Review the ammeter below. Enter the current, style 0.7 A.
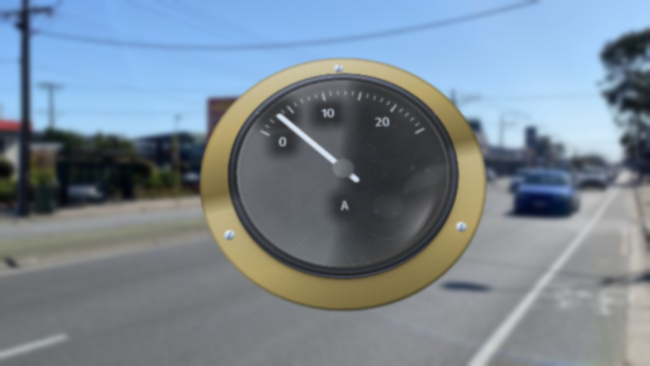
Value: 3 A
